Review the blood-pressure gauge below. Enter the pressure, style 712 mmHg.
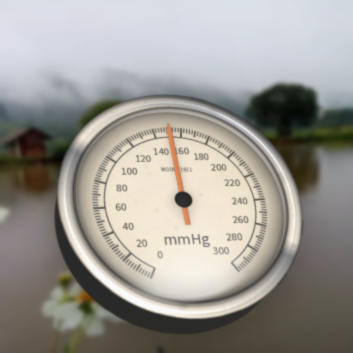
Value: 150 mmHg
